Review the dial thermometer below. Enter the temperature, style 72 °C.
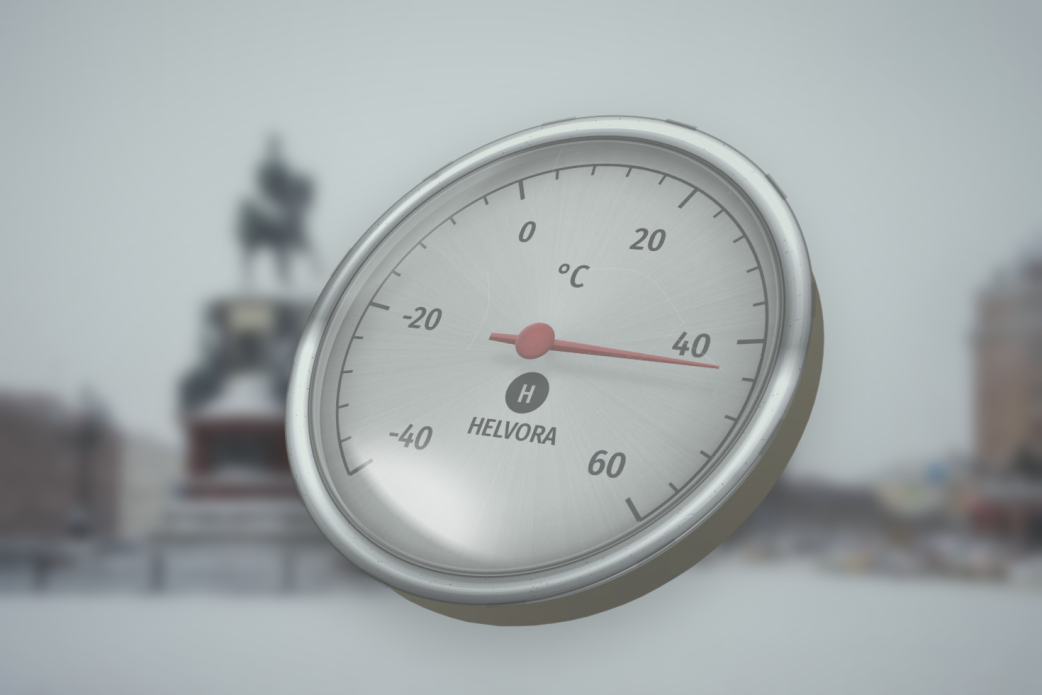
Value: 44 °C
